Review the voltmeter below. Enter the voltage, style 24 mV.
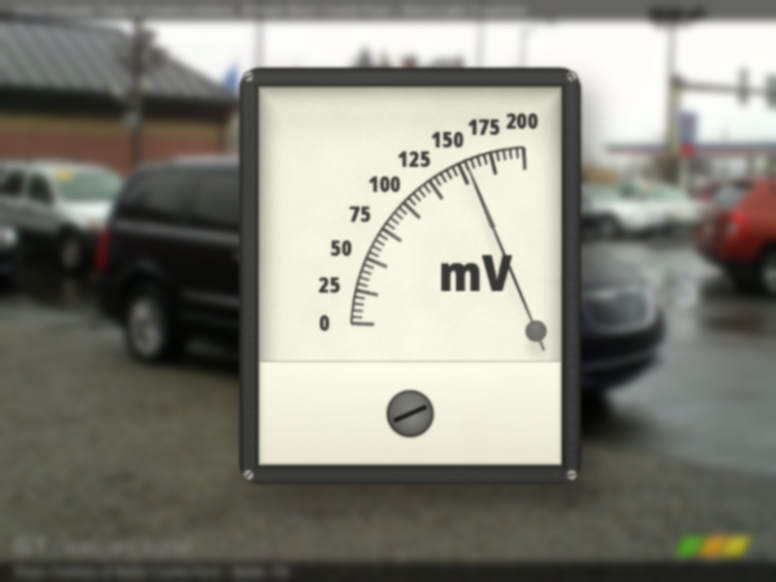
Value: 155 mV
